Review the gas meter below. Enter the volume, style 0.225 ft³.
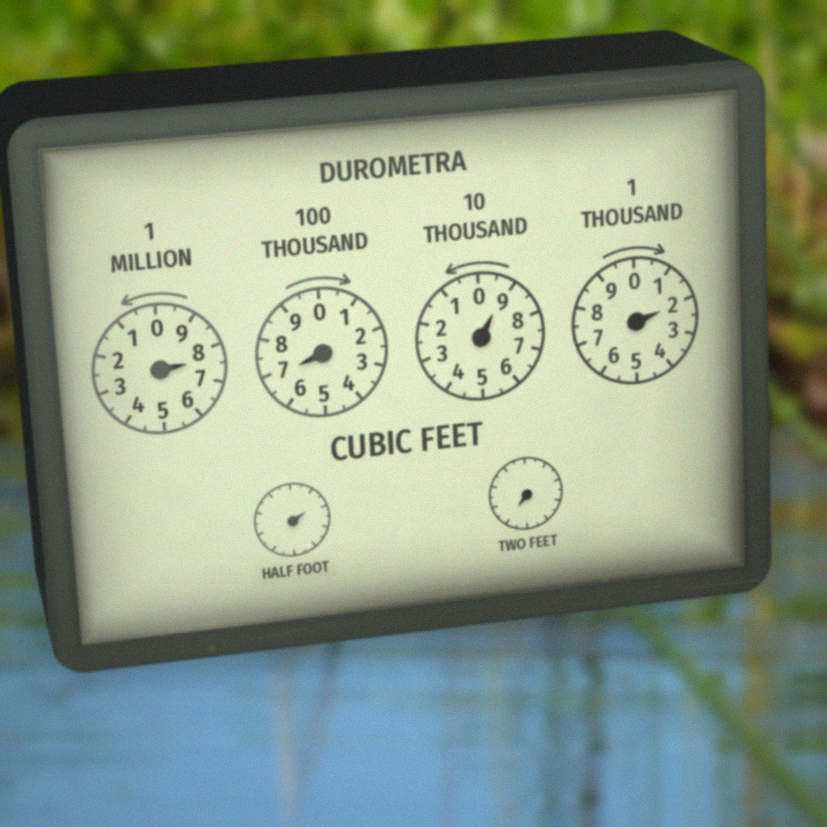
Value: 769200 ft³
